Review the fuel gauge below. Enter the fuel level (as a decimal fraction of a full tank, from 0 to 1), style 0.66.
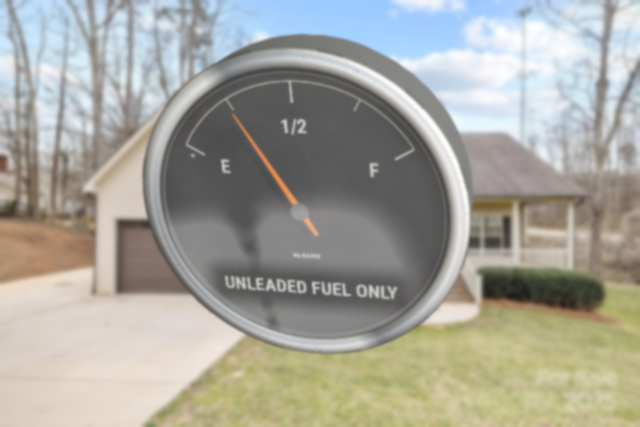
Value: 0.25
